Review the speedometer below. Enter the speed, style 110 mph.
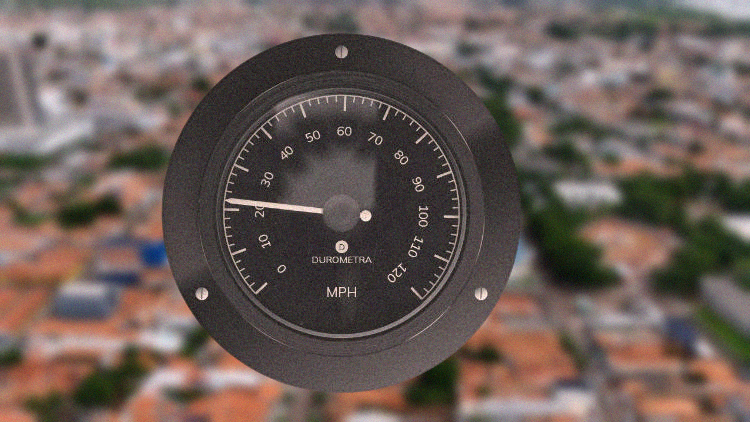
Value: 22 mph
